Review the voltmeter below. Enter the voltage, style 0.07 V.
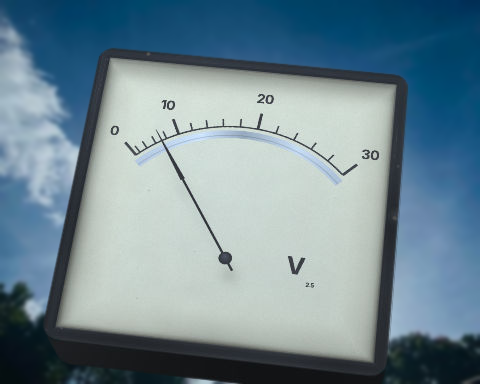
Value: 7 V
